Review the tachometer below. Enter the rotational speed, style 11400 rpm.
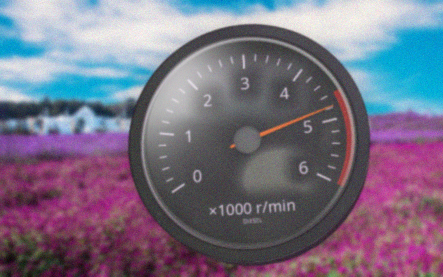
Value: 4800 rpm
